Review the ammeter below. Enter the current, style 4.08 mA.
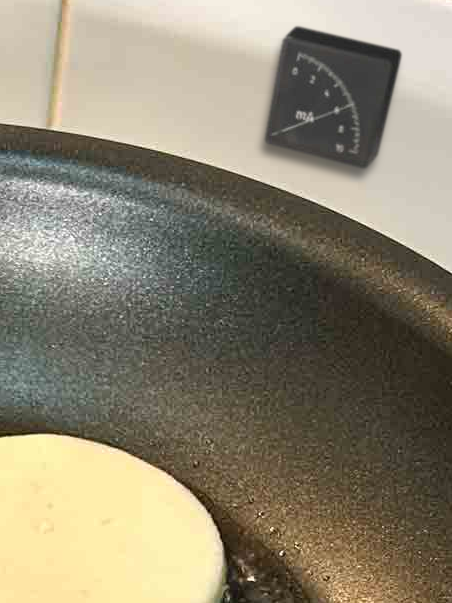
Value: 6 mA
